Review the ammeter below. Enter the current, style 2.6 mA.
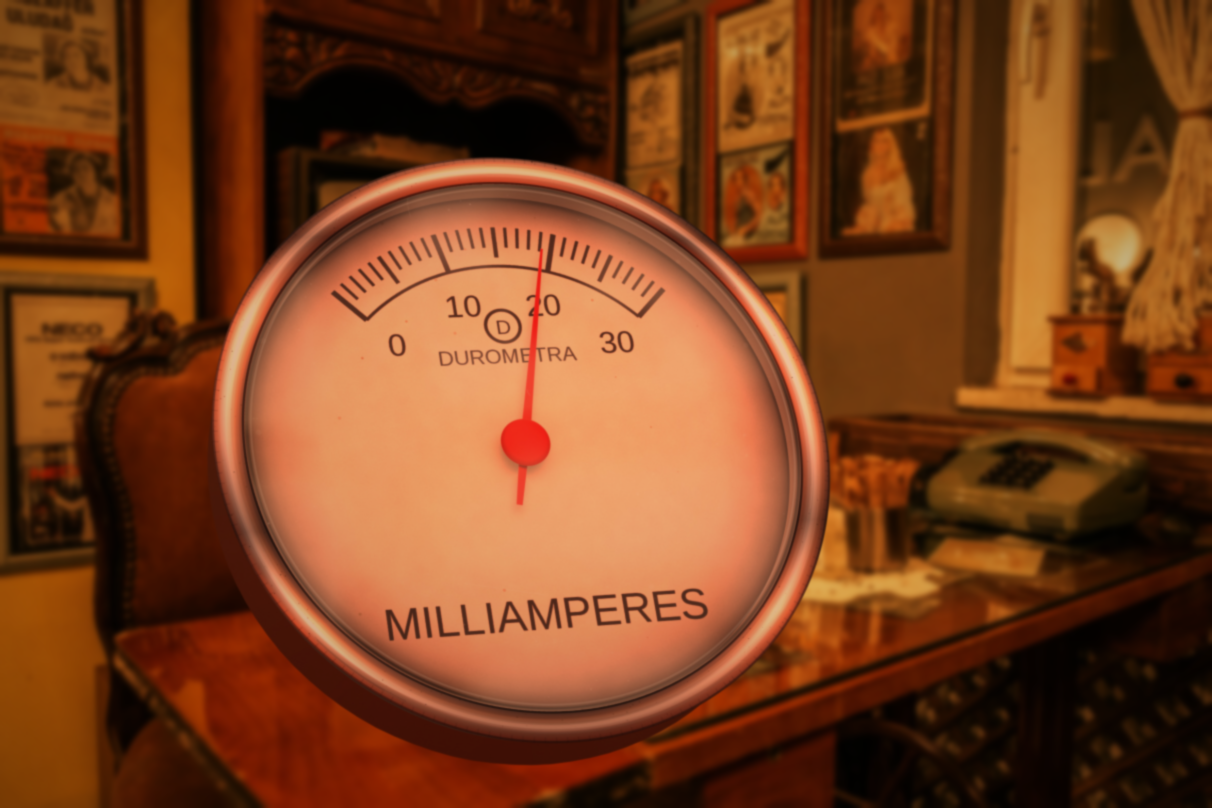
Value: 19 mA
